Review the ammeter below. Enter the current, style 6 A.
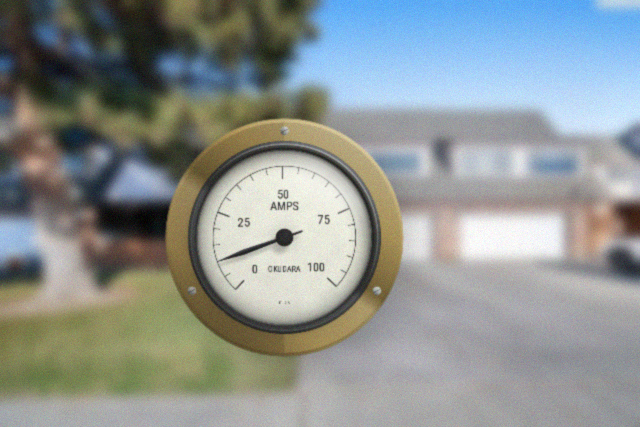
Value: 10 A
